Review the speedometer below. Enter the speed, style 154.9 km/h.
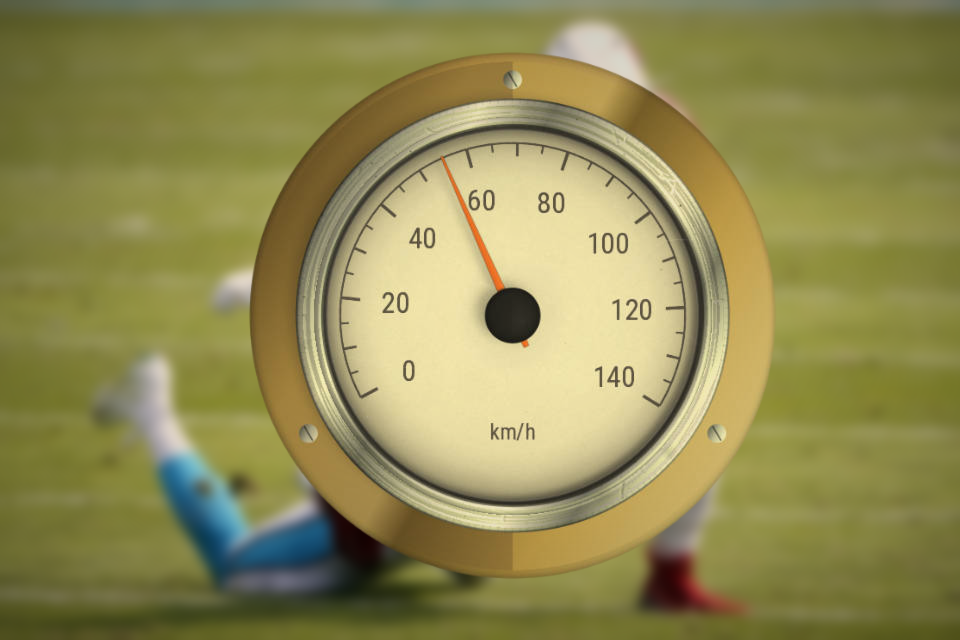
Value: 55 km/h
